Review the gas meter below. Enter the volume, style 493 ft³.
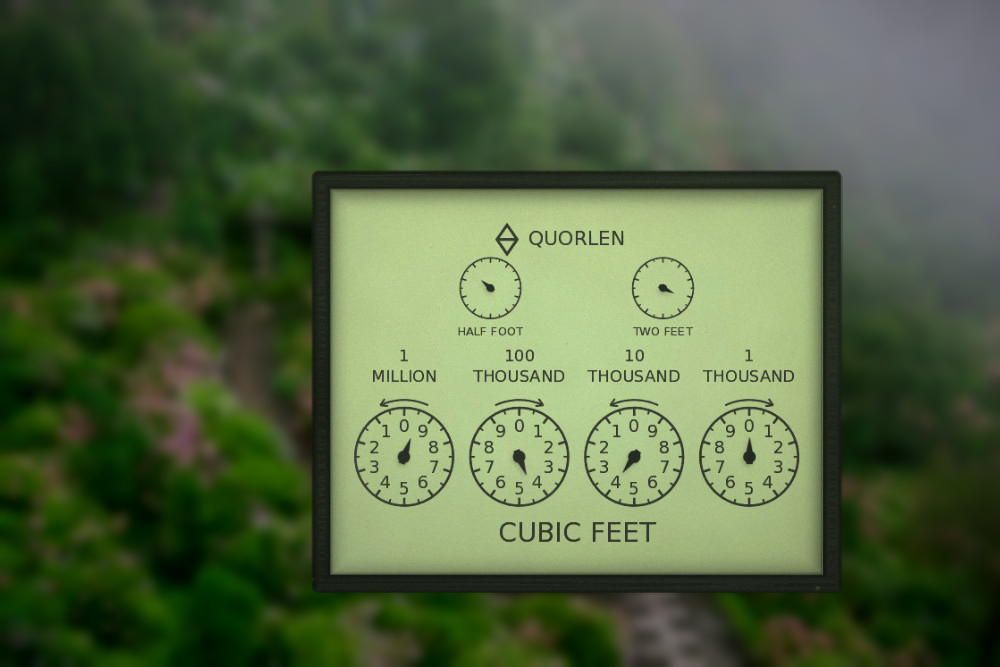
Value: 944000 ft³
